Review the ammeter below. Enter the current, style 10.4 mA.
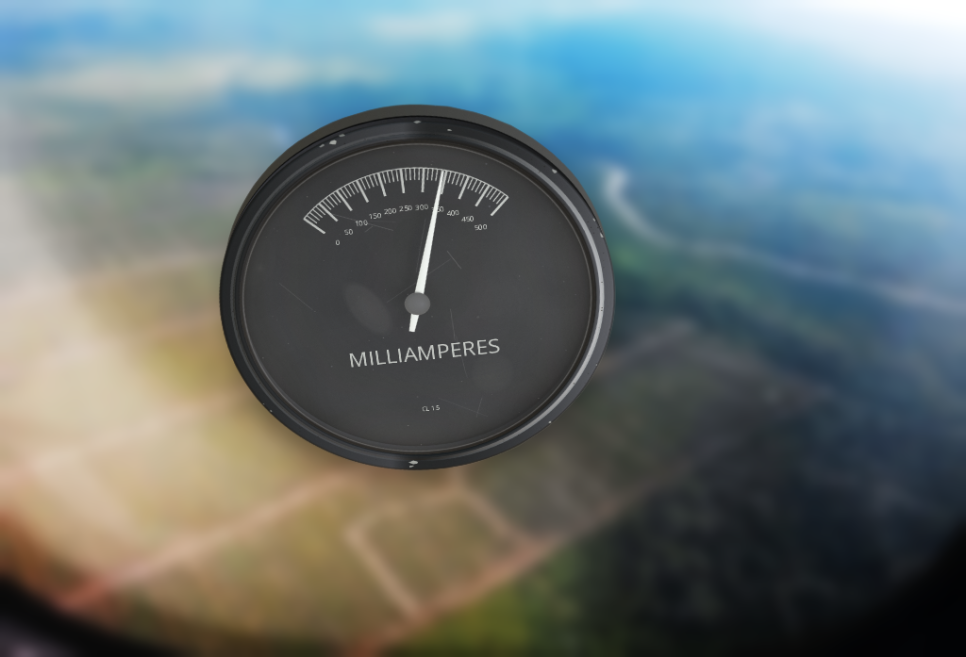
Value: 340 mA
